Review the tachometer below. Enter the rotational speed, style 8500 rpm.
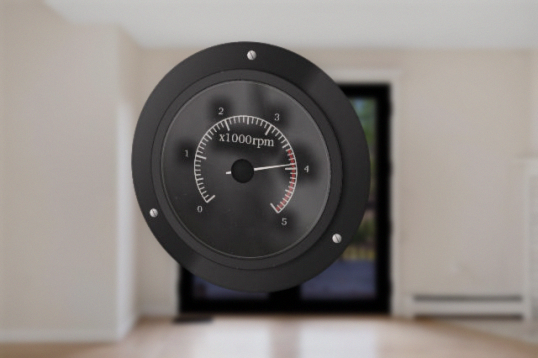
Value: 3900 rpm
